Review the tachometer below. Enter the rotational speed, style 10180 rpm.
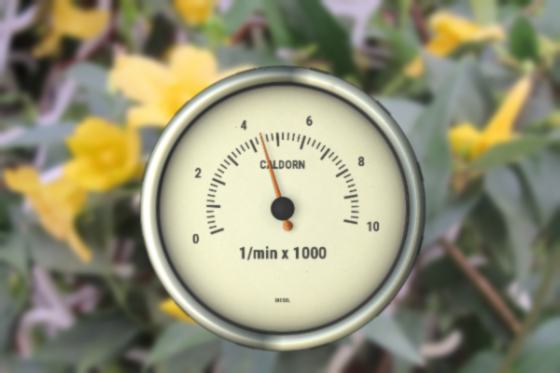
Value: 4400 rpm
